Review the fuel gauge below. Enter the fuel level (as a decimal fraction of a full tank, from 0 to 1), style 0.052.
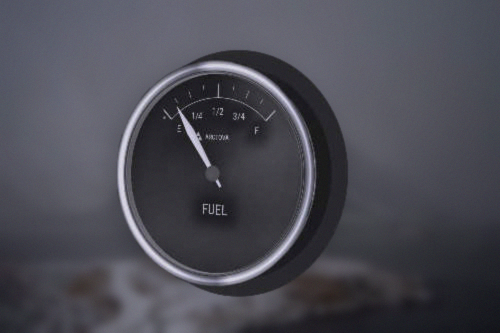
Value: 0.125
